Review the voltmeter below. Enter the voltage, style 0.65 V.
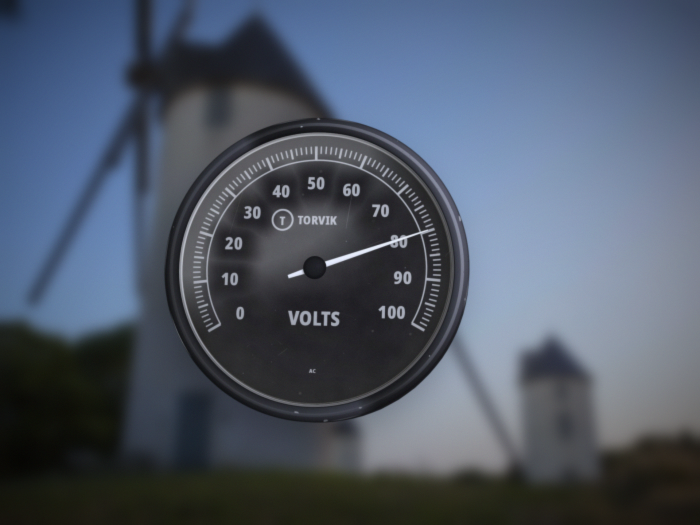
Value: 80 V
